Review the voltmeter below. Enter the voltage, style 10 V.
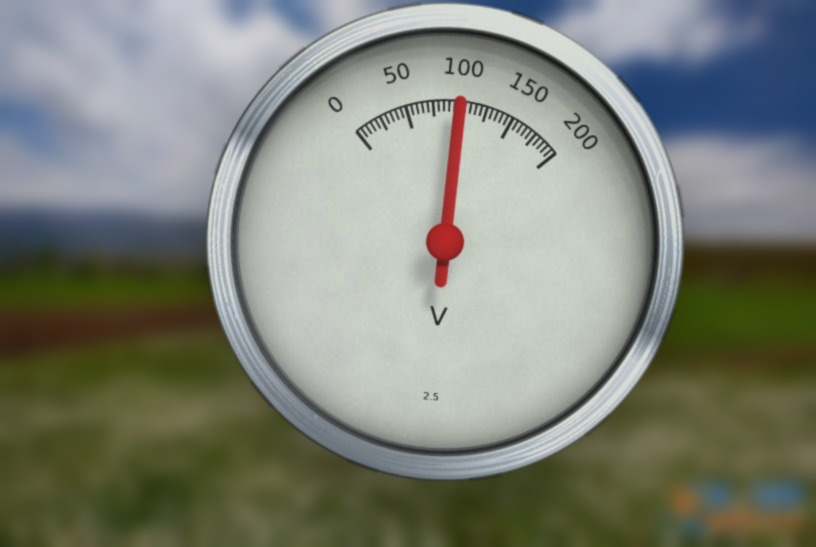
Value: 100 V
